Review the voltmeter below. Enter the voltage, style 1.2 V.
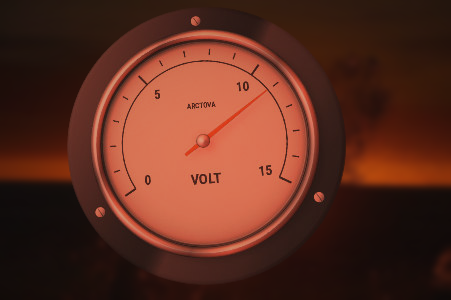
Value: 11 V
